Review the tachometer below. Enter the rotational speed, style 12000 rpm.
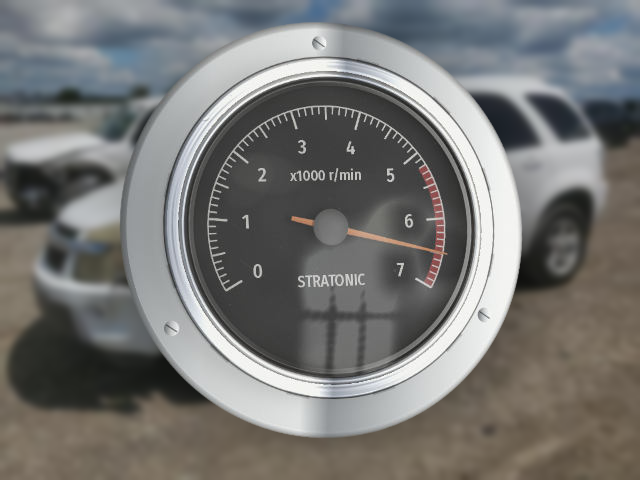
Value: 6500 rpm
